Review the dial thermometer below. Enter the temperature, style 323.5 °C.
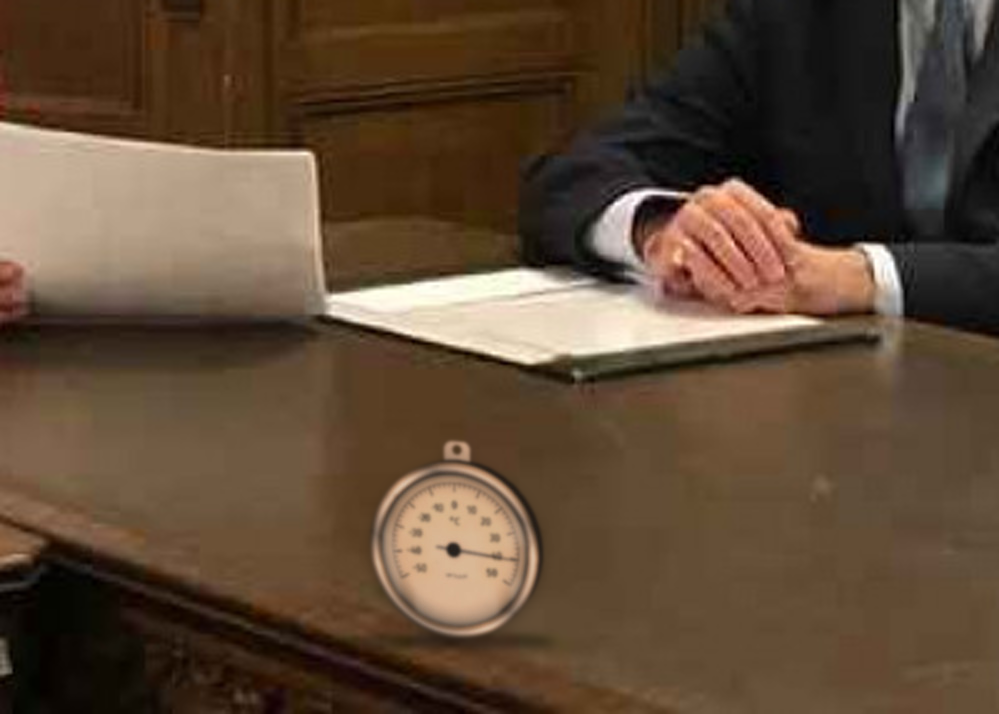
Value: 40 °C
